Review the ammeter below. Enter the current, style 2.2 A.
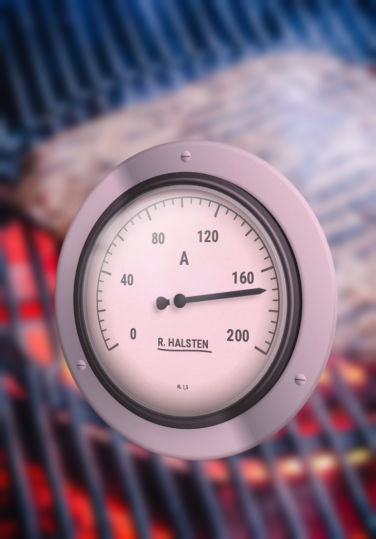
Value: 170 A
